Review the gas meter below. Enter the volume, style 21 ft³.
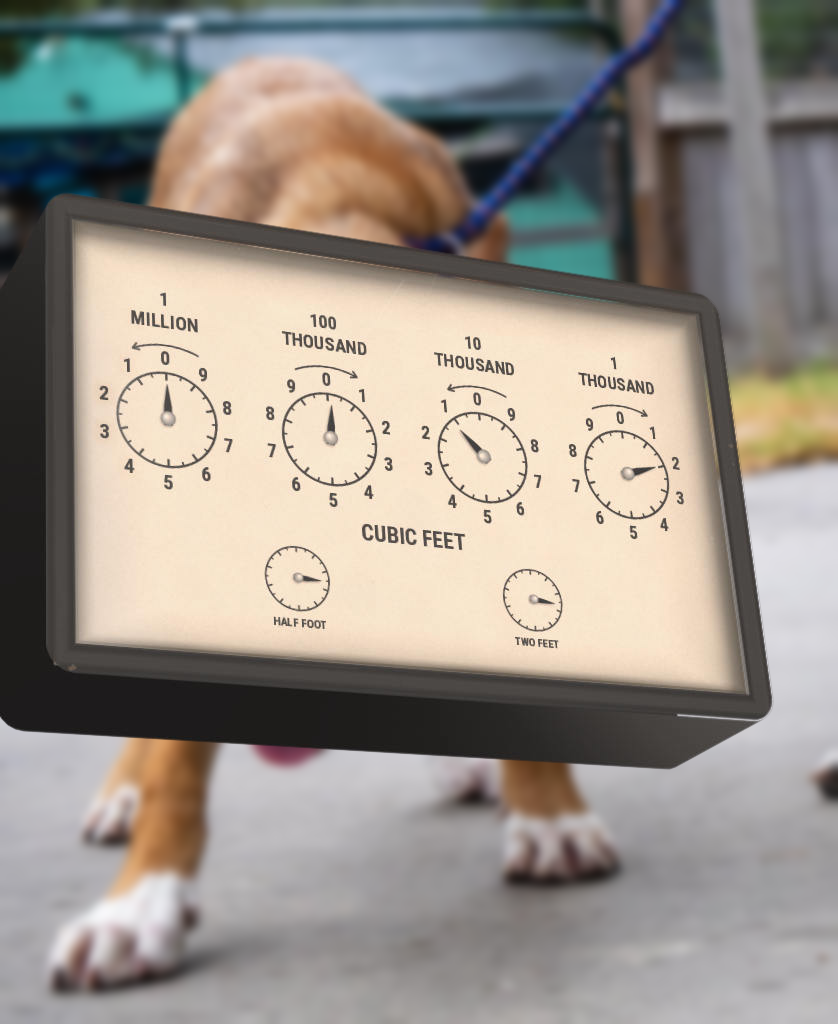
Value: 1200 ft³
